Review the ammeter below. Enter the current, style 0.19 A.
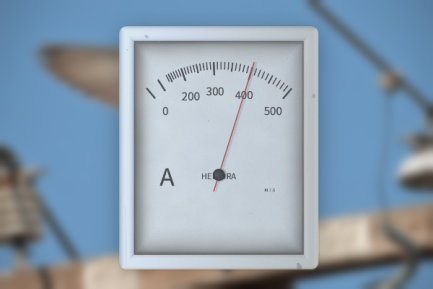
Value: 400 A
